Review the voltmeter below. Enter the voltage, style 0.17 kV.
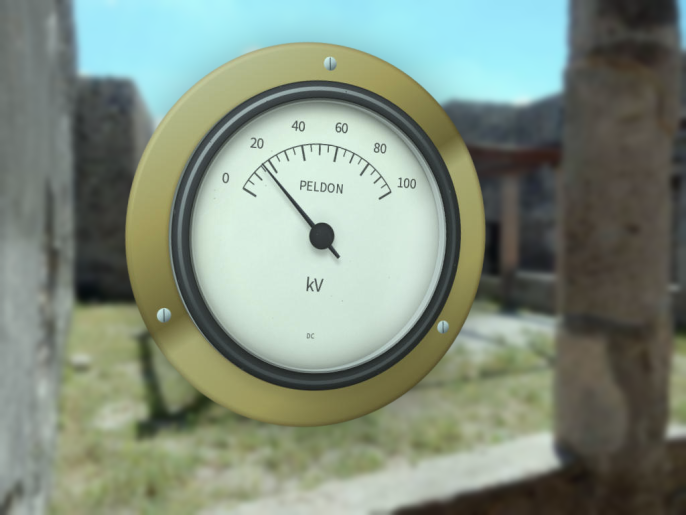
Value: 15 kV
